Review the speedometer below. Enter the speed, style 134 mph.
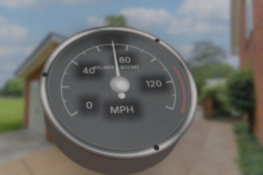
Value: 70 mph
